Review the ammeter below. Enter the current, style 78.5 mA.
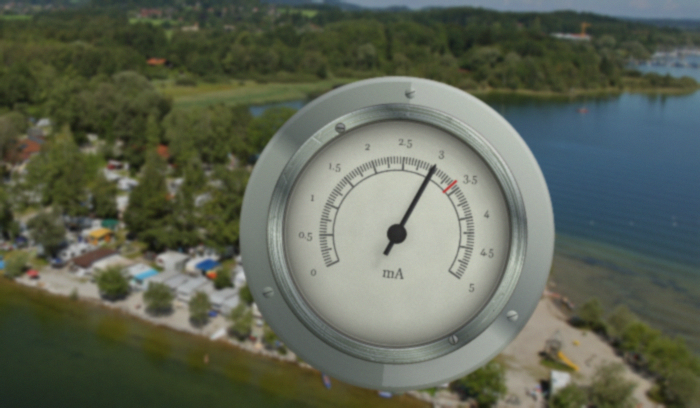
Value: 3 mA
